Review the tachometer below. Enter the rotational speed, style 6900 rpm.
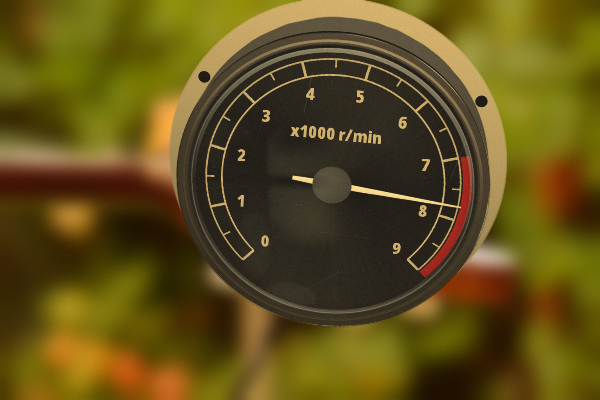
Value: 7750 rpm
